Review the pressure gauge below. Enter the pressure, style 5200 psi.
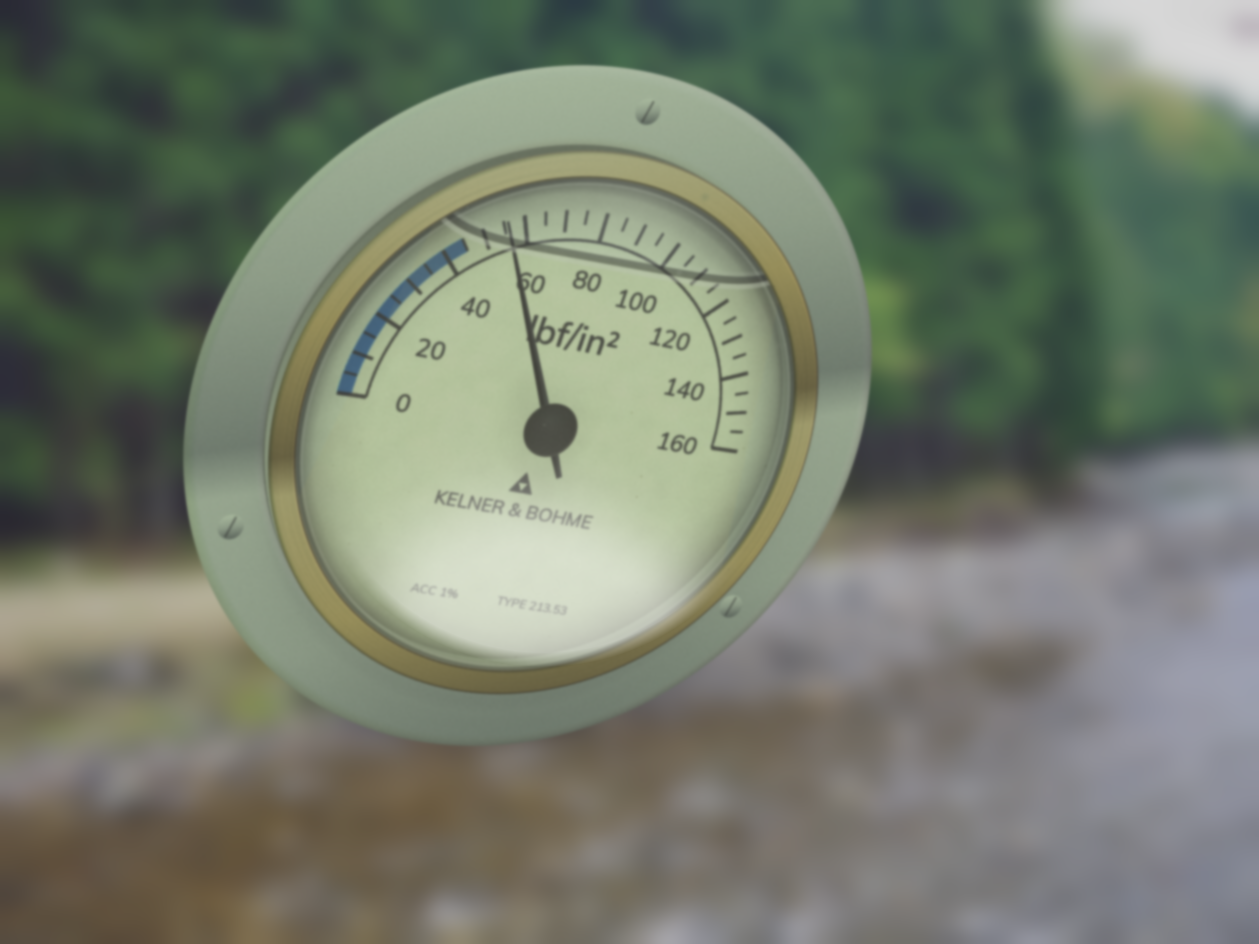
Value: 55 psi
